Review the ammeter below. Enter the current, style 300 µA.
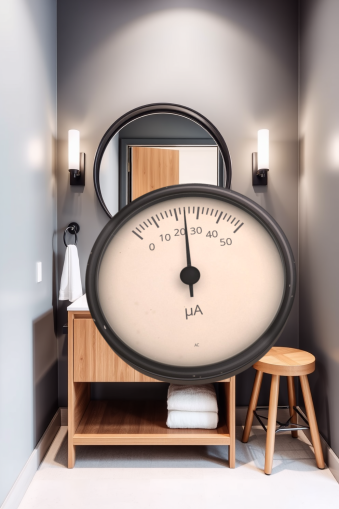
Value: 24 µA
